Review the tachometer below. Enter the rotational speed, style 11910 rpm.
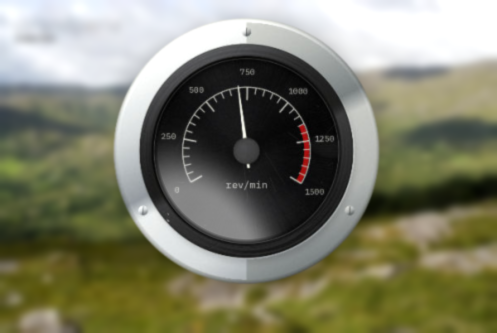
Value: 700 rpm
